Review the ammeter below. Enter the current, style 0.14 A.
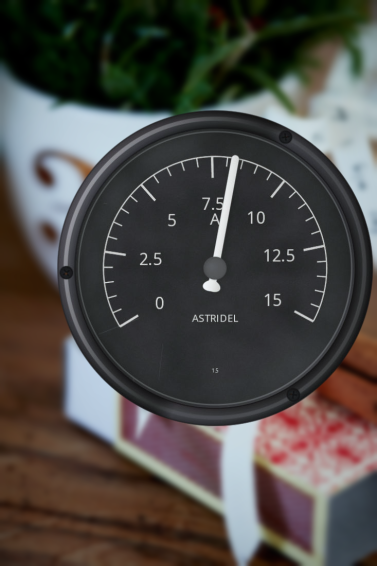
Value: 8.25 A
